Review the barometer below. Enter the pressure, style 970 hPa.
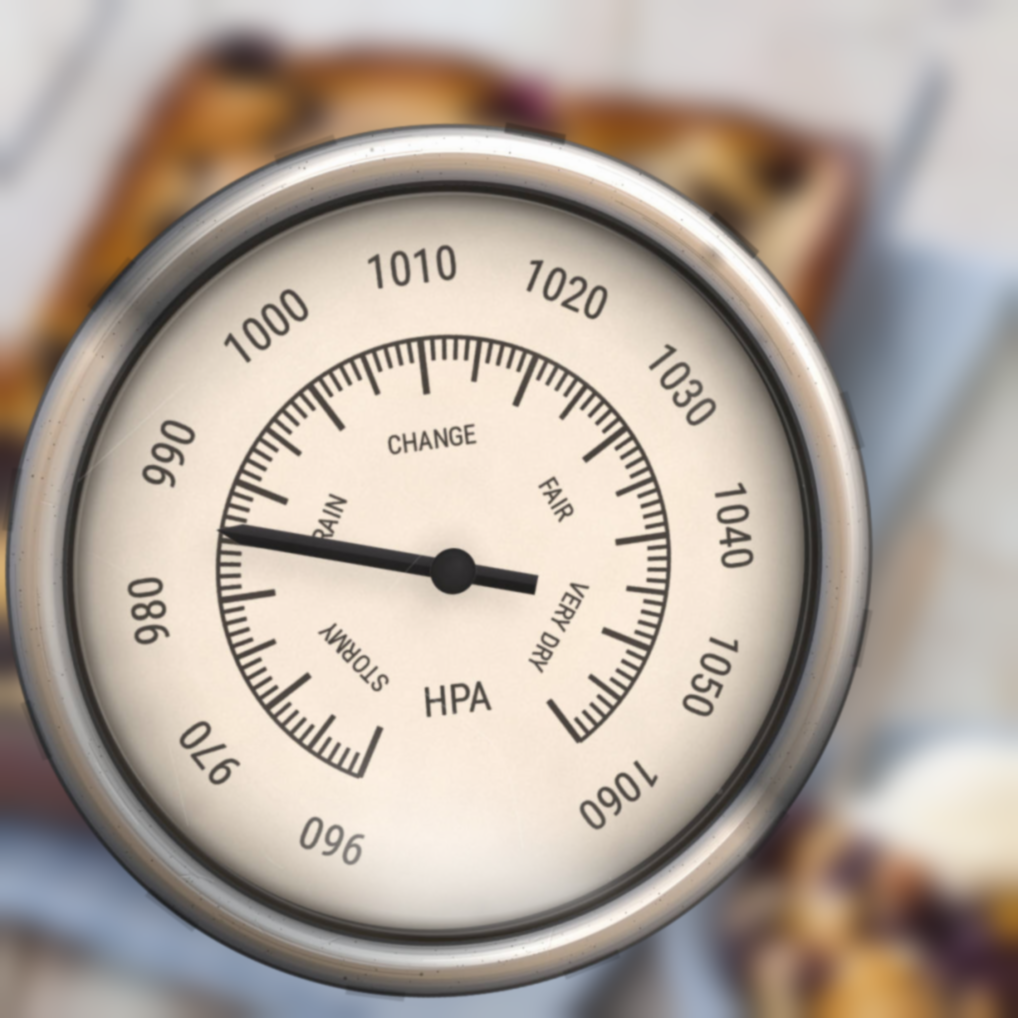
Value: 986 hPa
